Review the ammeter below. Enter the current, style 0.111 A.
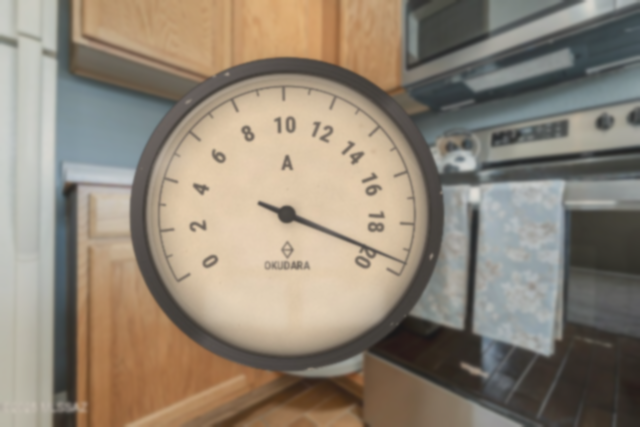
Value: 19.5 A
